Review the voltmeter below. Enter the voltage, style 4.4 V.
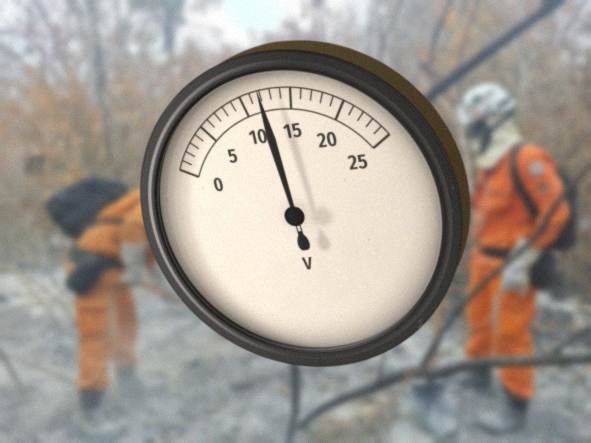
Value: 12 V
